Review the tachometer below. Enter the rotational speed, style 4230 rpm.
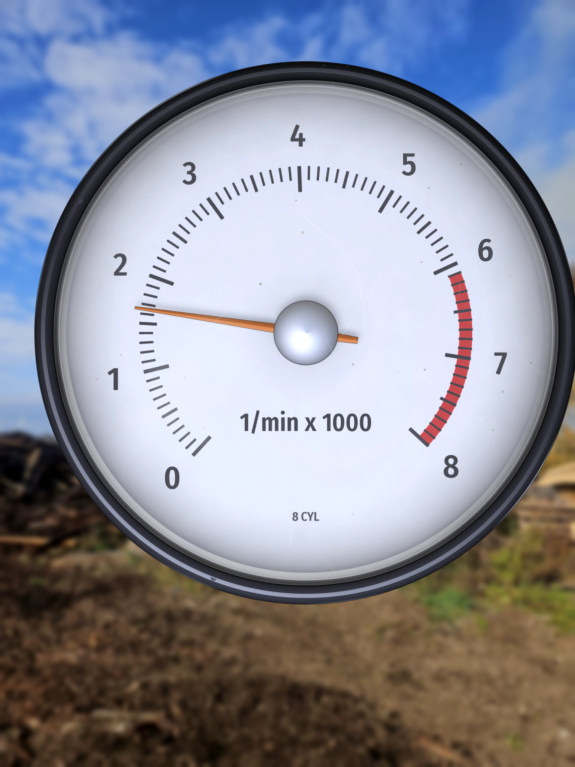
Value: 1650 rpm
